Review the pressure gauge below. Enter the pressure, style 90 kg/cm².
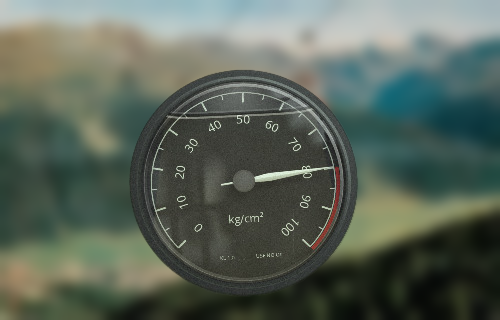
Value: 80 kg/cm²
